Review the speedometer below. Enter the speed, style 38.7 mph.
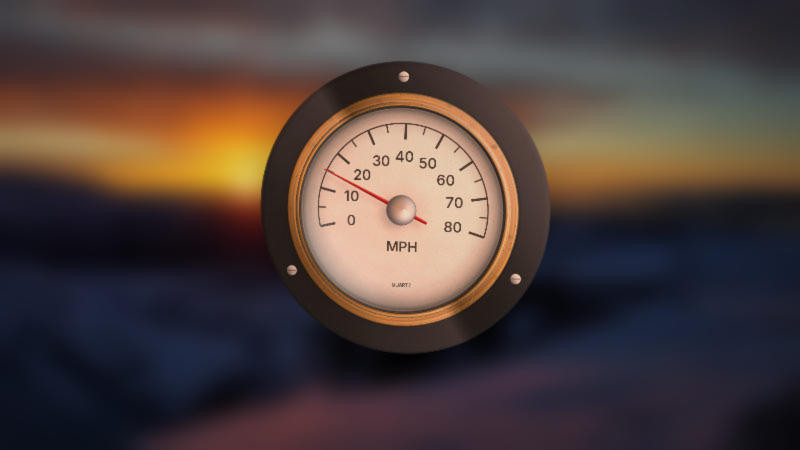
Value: 15 mph
